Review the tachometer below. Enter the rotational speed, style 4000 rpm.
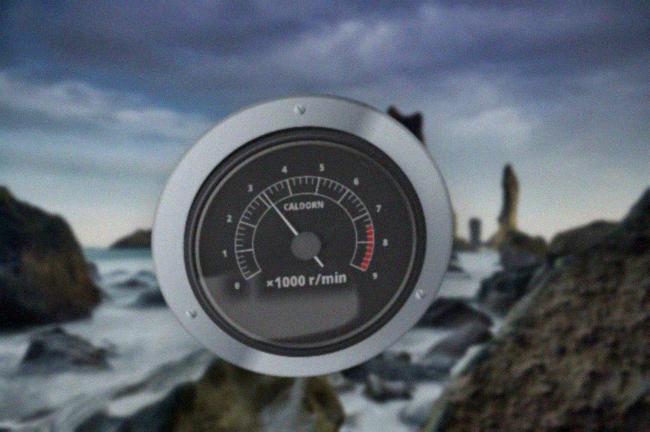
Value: 3200 rpm
